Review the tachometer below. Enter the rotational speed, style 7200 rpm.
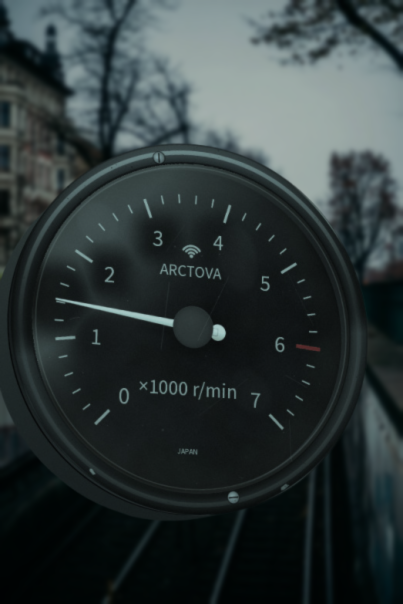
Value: 1400 rpm
